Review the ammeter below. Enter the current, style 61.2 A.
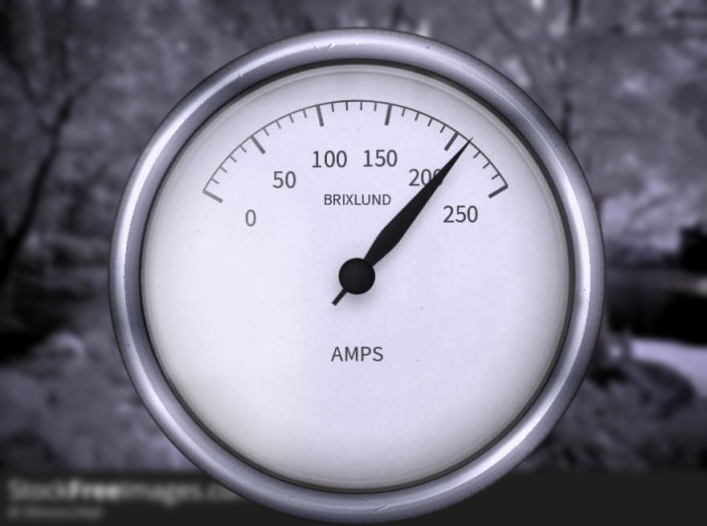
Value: 210 A
